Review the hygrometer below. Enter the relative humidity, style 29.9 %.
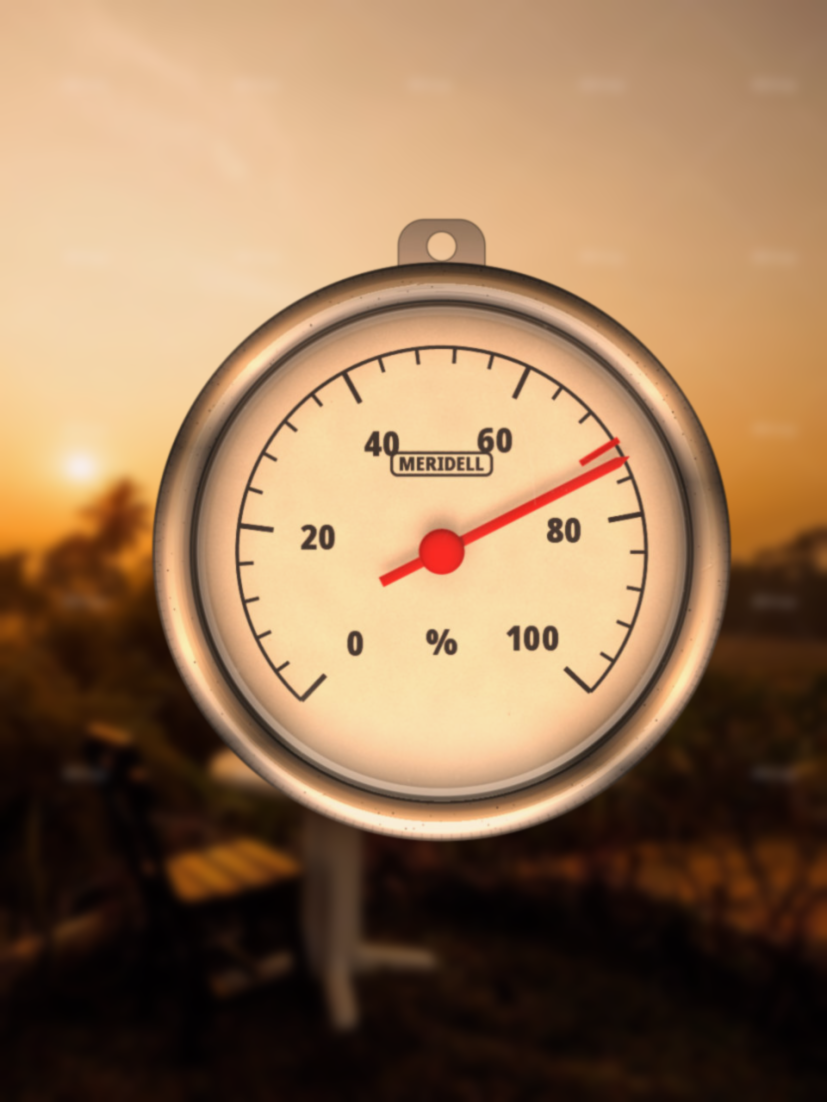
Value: 74 %
